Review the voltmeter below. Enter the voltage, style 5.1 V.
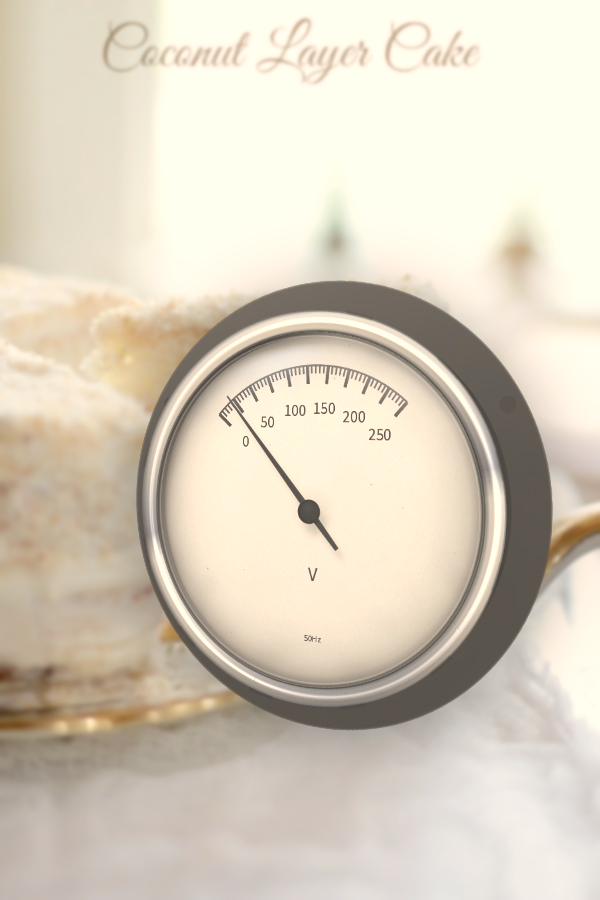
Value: 25 V
